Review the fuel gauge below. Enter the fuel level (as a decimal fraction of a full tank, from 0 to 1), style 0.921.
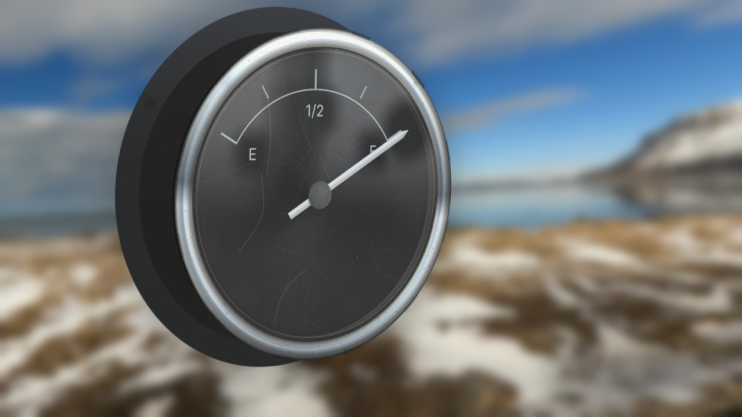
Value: 1
